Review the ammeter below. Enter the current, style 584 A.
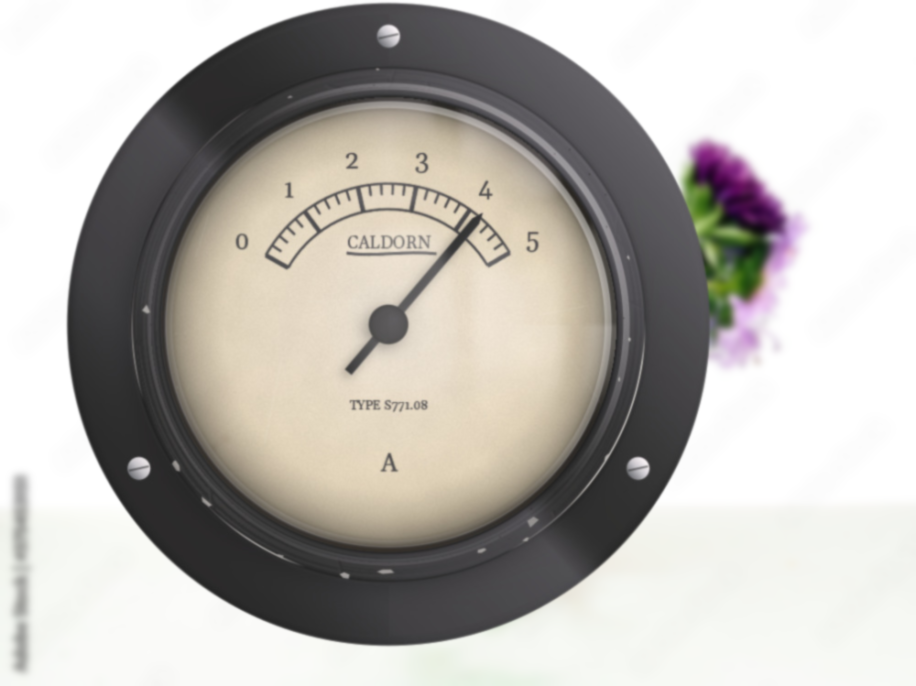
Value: 4.2 A
